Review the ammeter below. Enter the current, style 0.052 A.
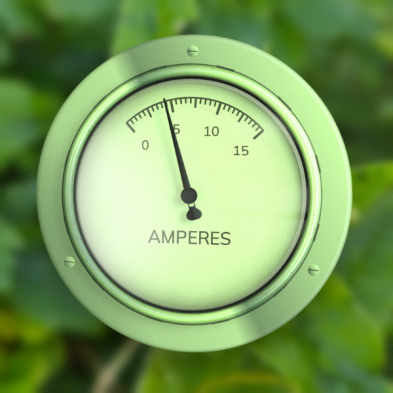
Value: 4.5 A
